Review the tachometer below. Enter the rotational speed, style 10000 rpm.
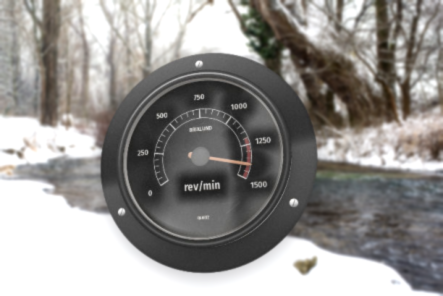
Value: 1400 rpm
